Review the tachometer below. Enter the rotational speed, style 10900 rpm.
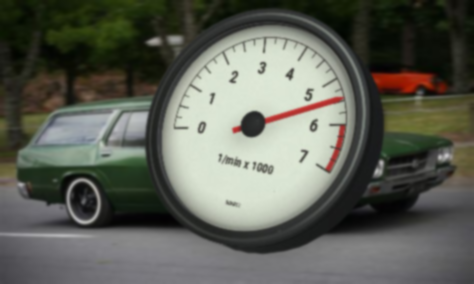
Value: 5500 rpm
